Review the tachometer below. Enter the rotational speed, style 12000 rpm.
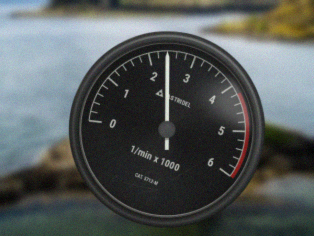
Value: 2400 rpm
